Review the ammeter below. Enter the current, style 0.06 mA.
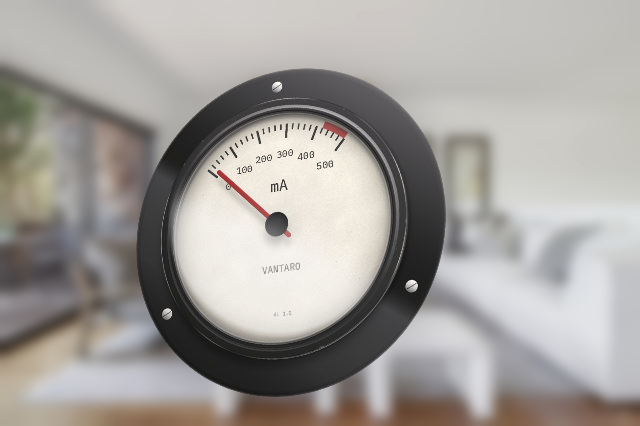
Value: 20 mA
